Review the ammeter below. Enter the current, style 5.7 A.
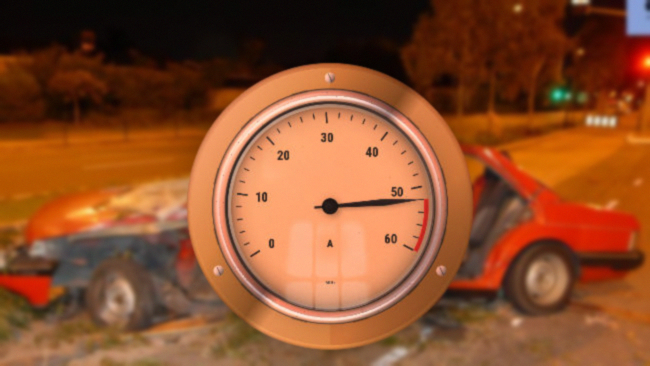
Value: 52 A
